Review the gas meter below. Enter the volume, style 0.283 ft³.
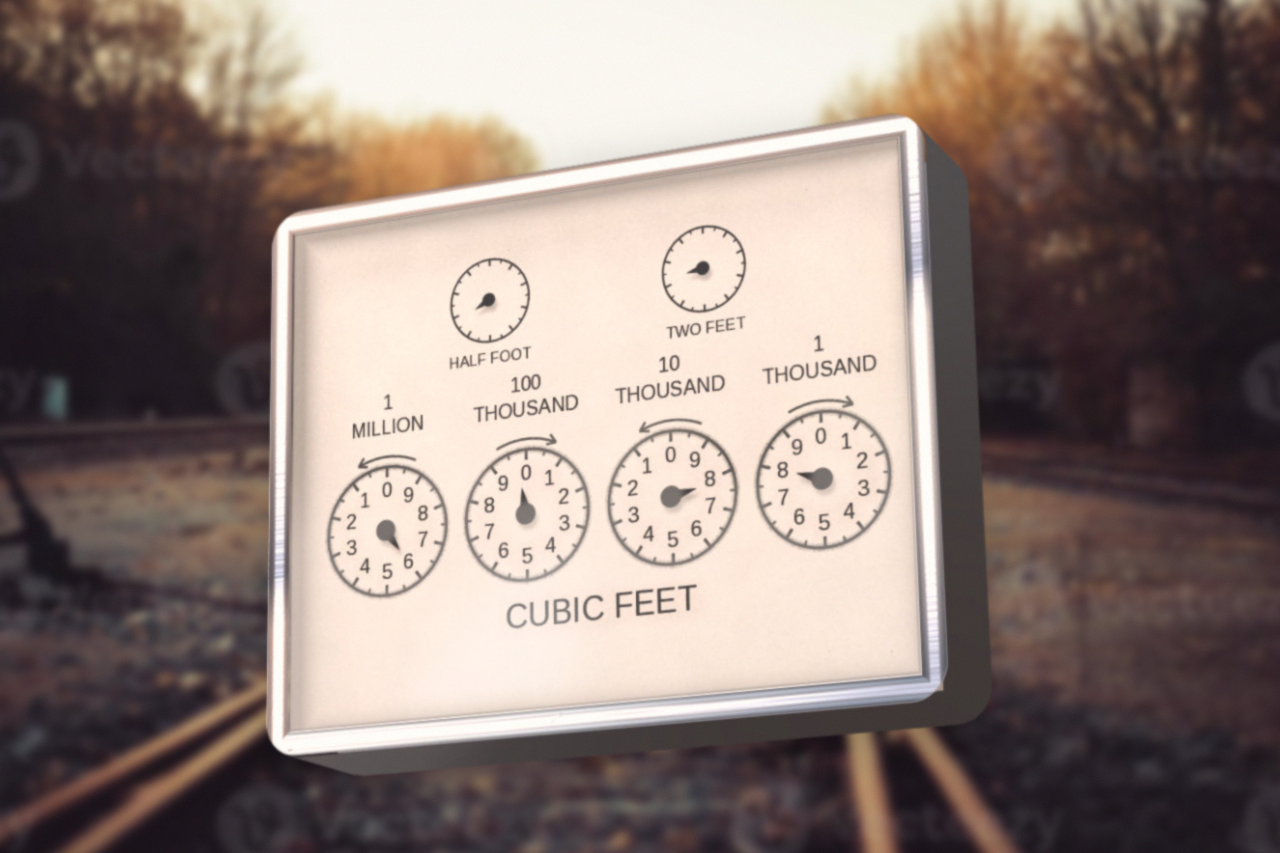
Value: 597800 ft³
